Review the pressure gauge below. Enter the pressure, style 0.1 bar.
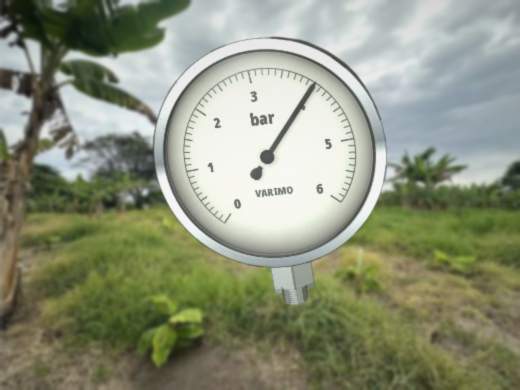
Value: 4 bar
